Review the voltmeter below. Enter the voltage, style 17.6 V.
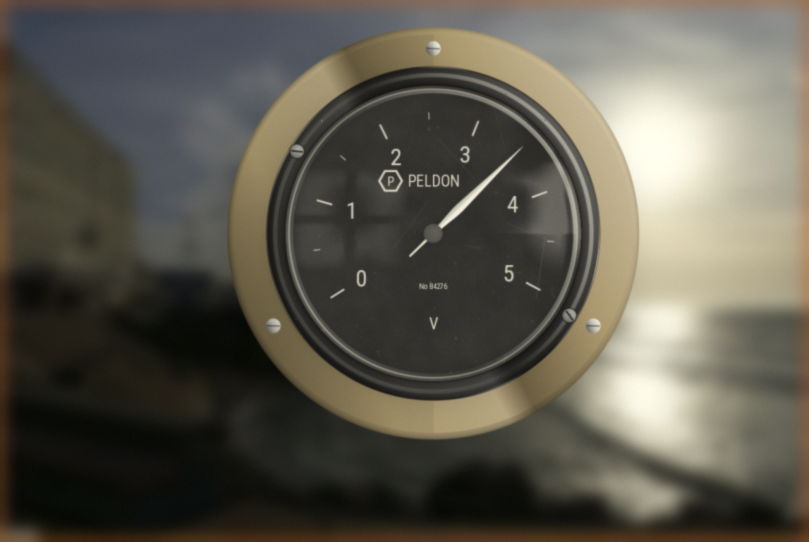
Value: 3.5 V
